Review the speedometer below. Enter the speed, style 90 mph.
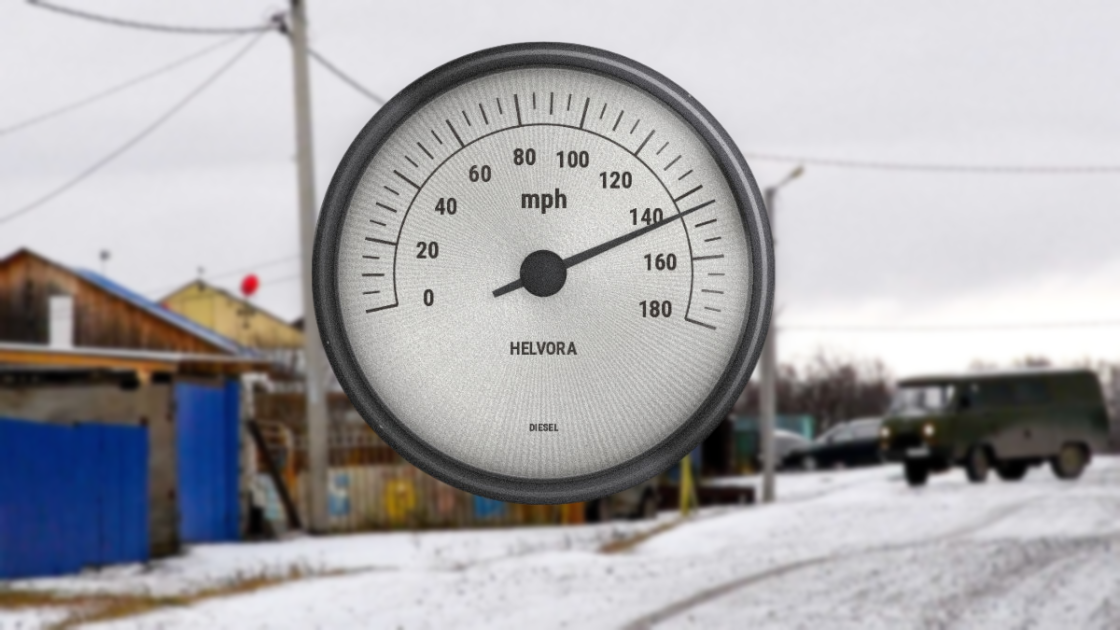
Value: 145 mph
